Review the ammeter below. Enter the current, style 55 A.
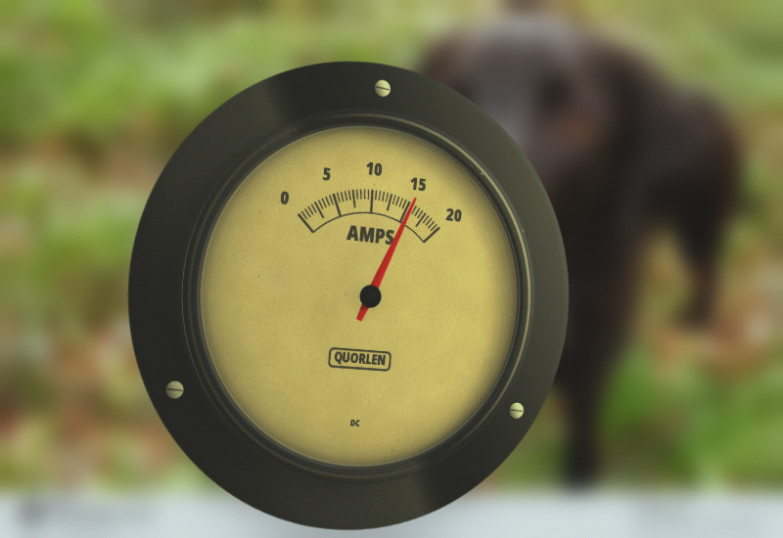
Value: 15 A
